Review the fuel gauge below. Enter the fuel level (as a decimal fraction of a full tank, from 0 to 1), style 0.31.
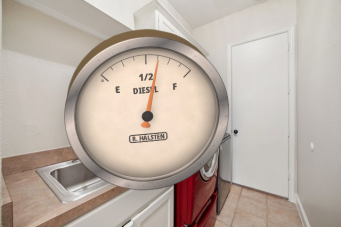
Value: 0.625
